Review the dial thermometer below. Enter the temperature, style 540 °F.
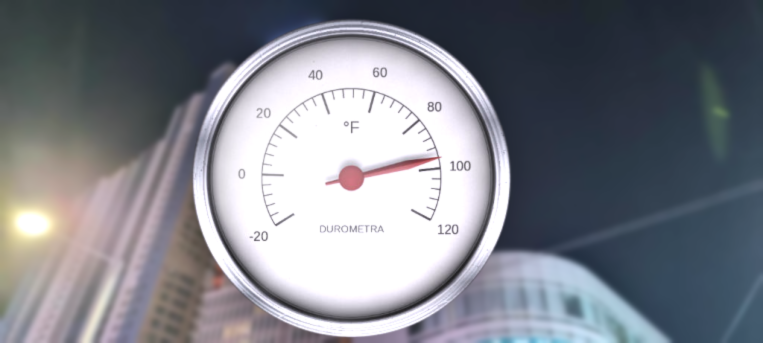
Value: 96 °F
